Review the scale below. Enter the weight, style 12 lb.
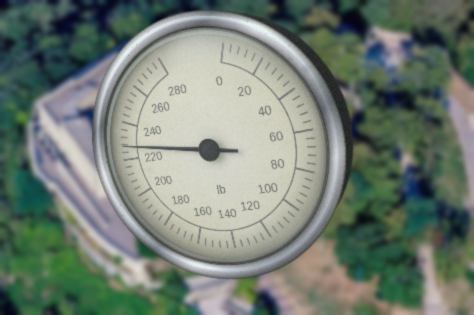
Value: 228 lb
